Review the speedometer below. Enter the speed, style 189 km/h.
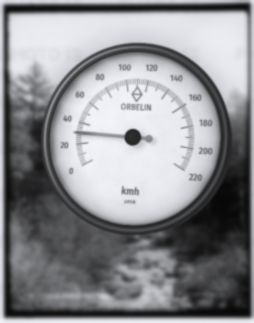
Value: 30 km/h
